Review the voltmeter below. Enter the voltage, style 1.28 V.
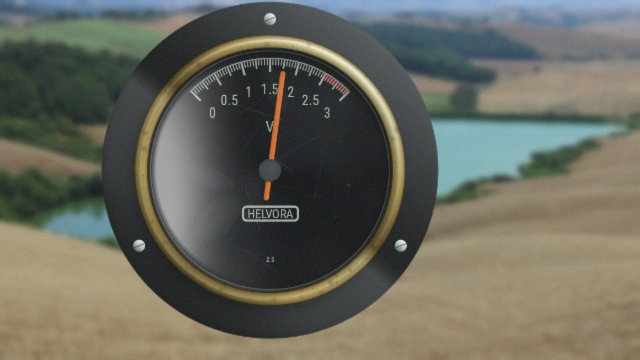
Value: 1.75 V
